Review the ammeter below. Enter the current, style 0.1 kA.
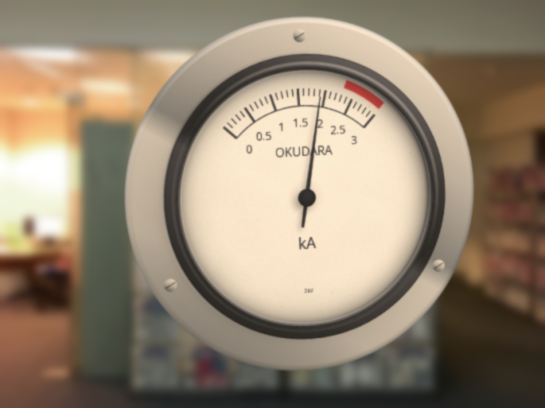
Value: 1.9 kA
